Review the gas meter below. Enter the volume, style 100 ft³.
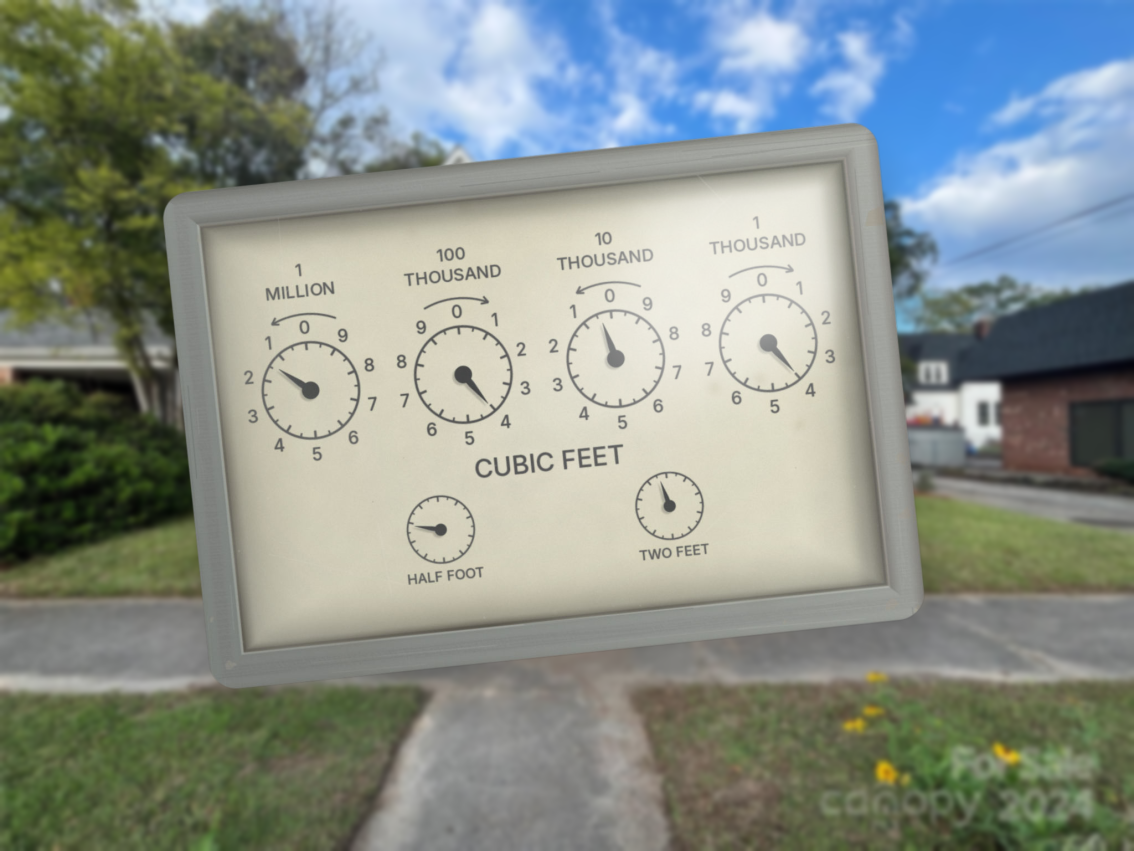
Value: 140400 ft³
